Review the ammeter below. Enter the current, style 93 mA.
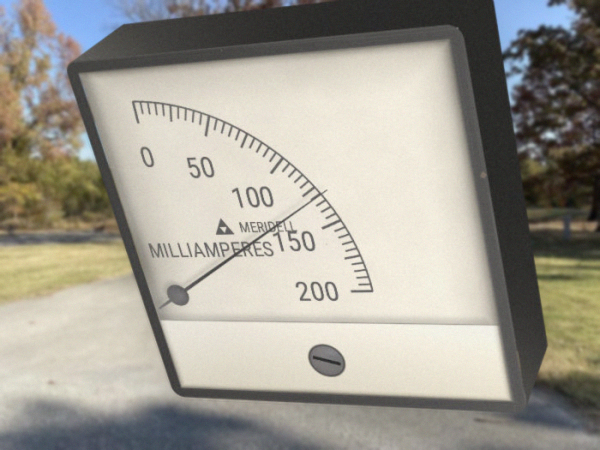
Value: 130 mA
